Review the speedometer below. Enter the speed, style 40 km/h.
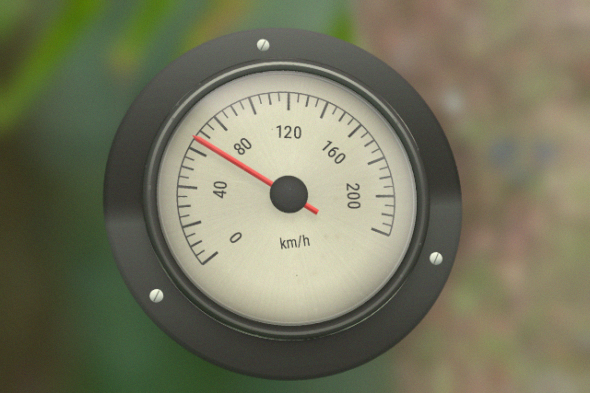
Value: 65 km/h
